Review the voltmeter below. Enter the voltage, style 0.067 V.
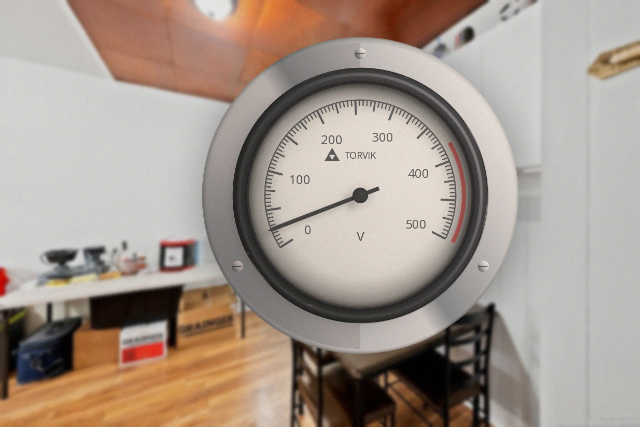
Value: 25 V
